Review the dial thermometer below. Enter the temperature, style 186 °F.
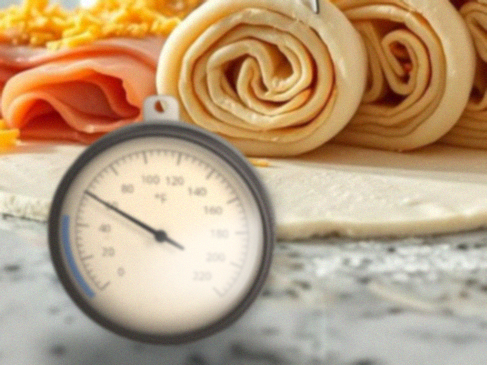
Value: 60 °F
